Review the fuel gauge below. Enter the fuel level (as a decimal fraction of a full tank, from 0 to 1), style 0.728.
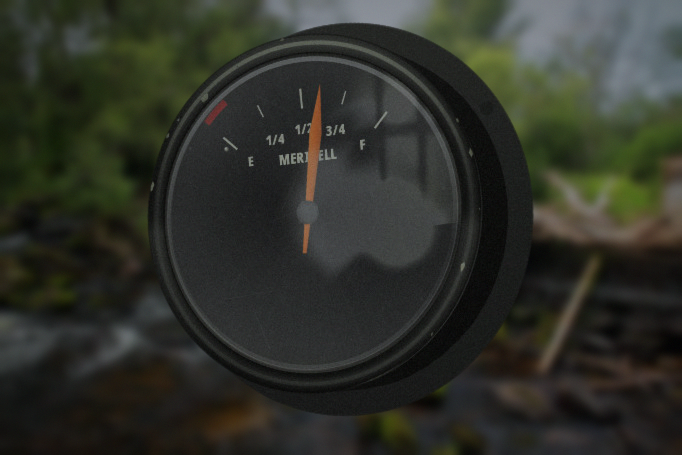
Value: 0.625
